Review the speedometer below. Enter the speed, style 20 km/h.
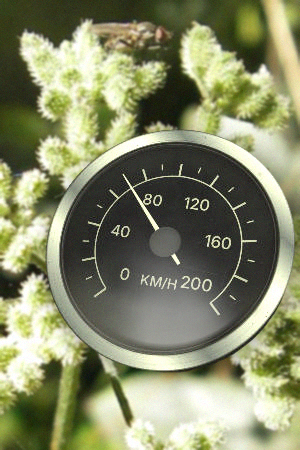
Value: 70 km/h
